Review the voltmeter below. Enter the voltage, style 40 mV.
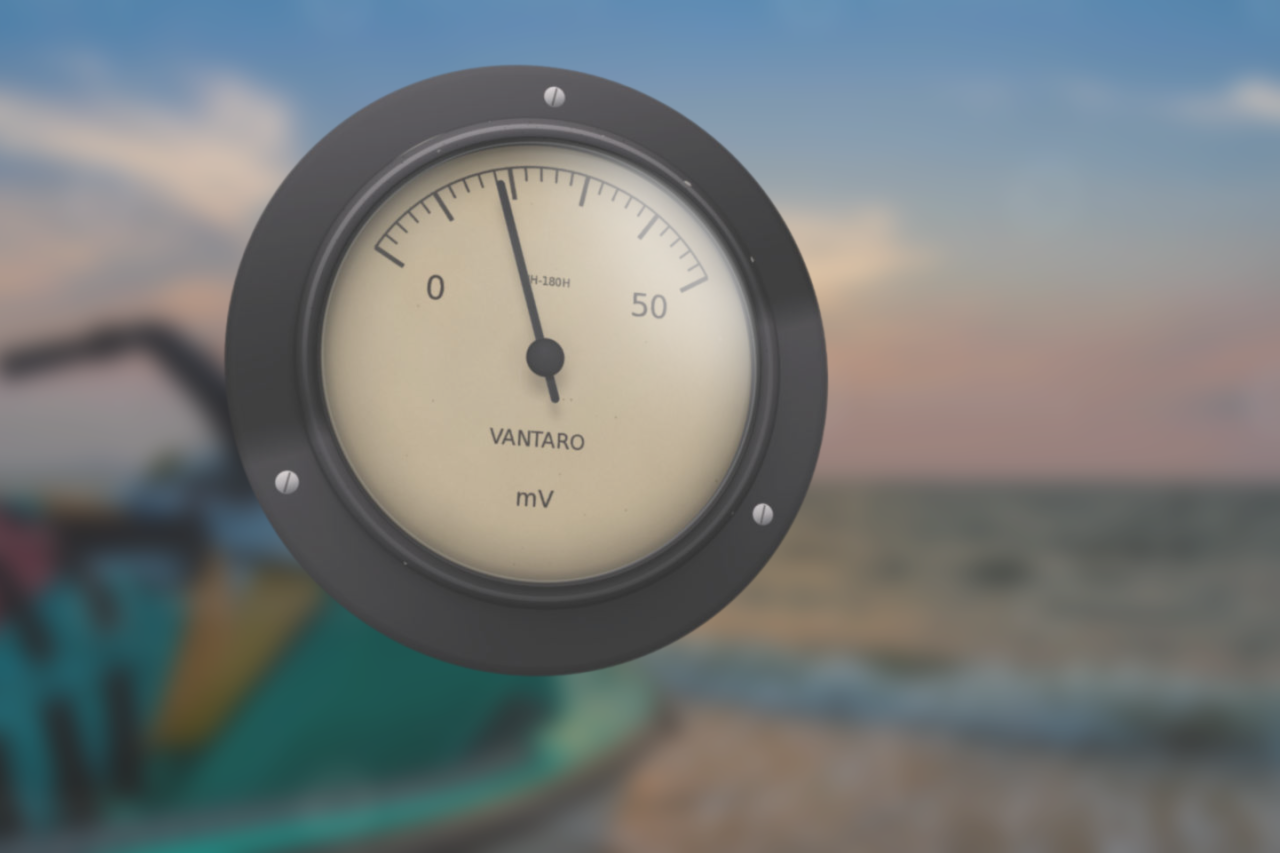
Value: 18 mV
